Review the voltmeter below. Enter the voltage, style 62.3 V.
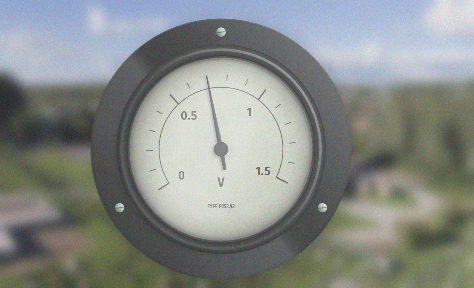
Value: 0.7 V
